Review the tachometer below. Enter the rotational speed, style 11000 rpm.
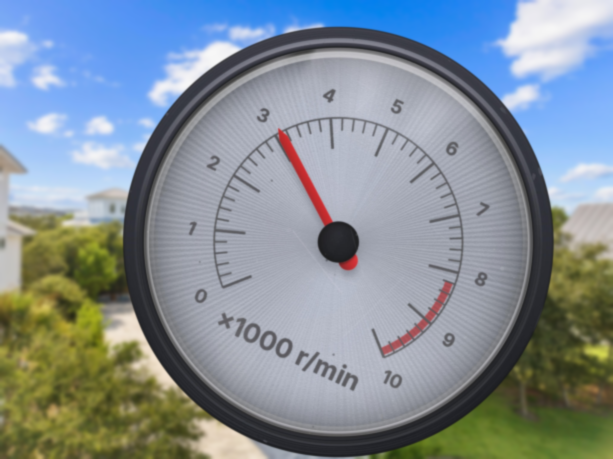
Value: 3100 rpm
